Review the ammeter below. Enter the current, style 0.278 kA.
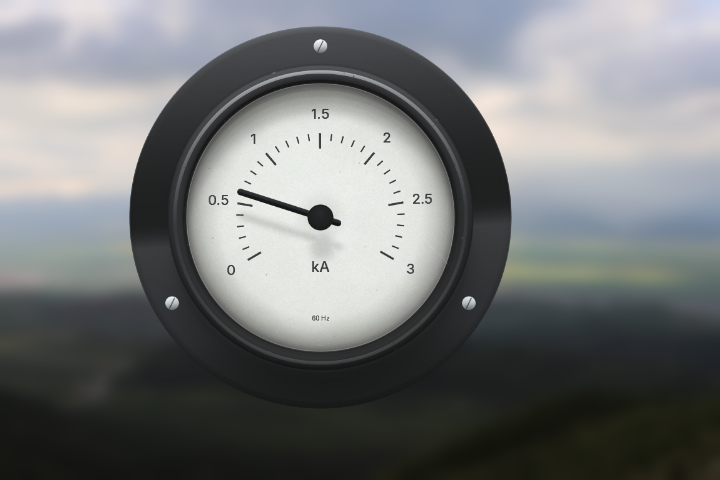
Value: 0.6 kA
